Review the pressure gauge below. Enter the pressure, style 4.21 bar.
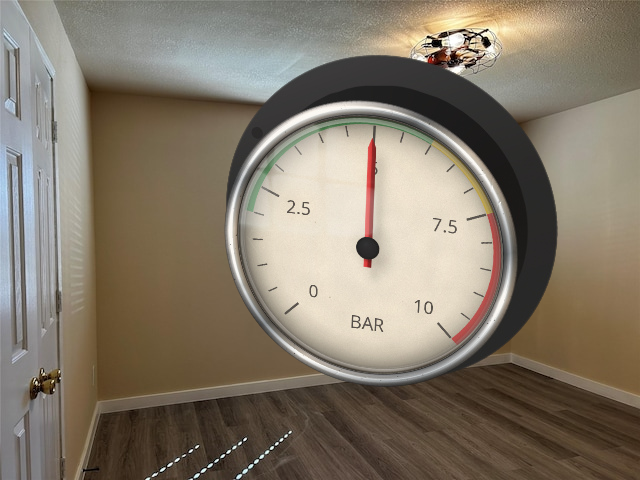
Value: 5 bar
